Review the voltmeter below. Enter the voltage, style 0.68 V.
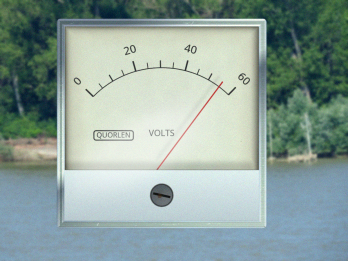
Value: 55 V
